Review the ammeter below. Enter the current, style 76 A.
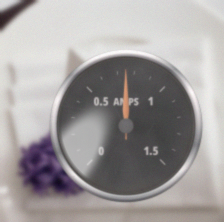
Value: 0.75 A
